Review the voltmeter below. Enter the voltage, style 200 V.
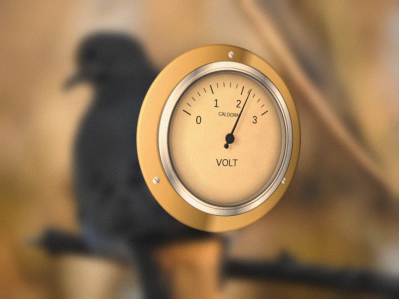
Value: 2.2 V
